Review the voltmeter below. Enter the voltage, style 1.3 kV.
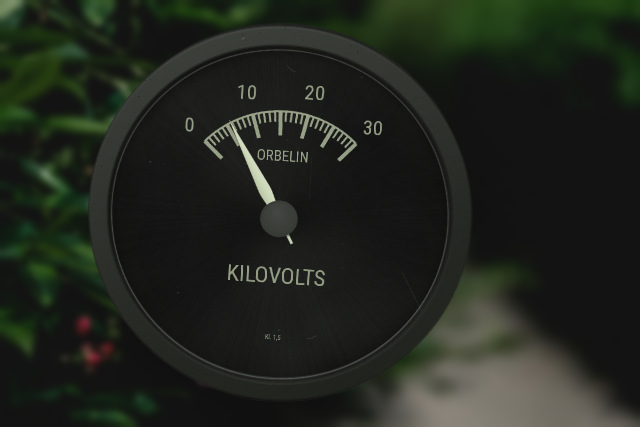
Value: 6 kV
